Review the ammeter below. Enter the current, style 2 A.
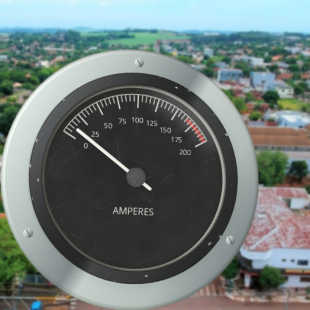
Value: 10 A
